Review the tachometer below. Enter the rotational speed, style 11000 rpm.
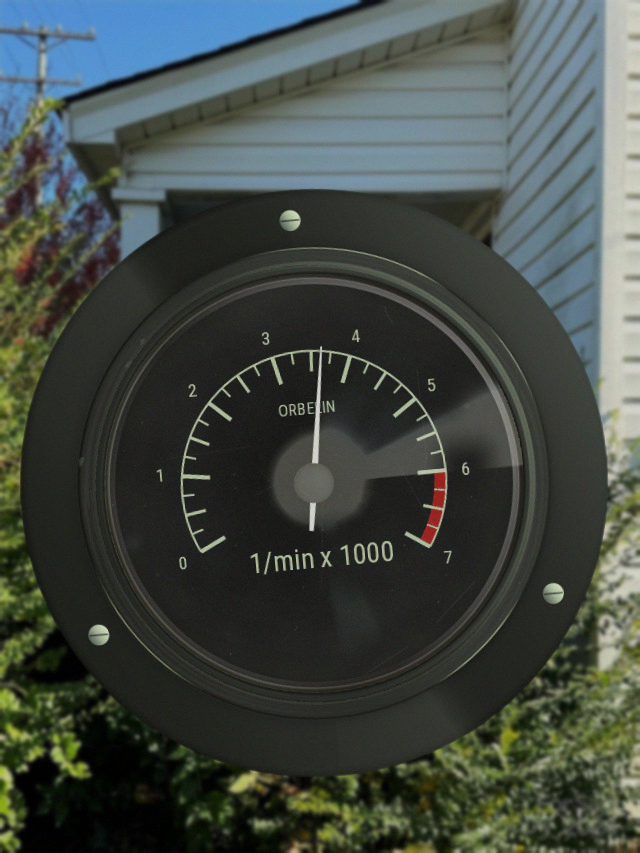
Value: 3625 rpm
